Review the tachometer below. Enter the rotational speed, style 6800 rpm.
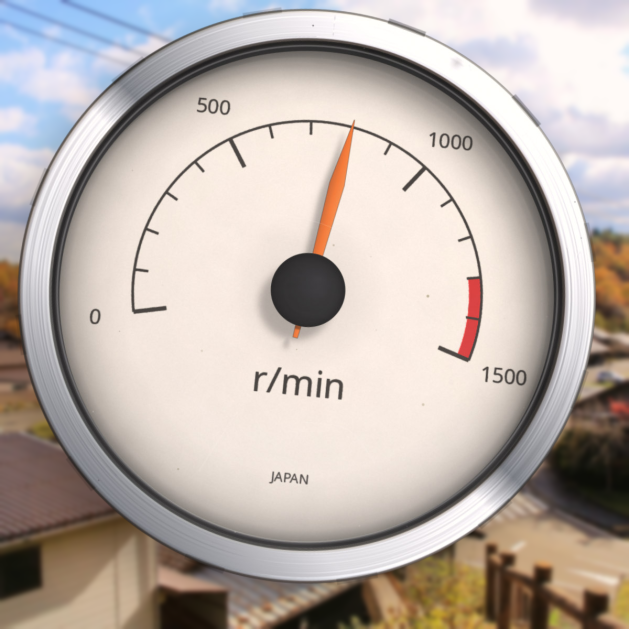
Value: 800 rpm
